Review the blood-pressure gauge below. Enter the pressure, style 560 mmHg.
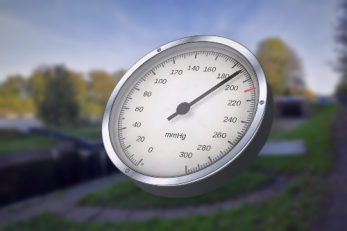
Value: 190 mmHg
